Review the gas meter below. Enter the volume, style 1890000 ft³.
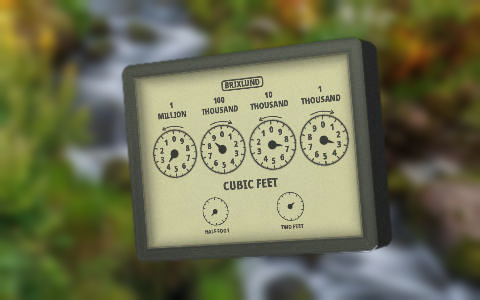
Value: 387300 ft³
